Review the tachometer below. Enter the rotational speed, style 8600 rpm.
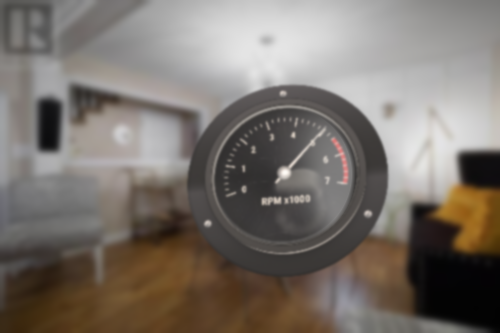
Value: 5000 rpm
